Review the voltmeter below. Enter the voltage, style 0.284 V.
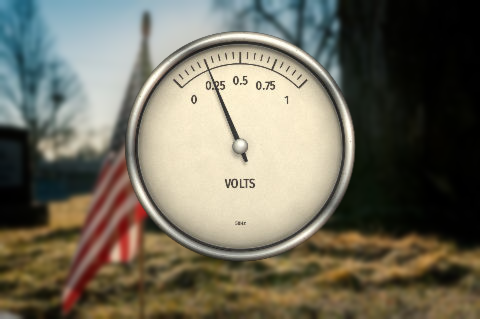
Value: 0.25 V
